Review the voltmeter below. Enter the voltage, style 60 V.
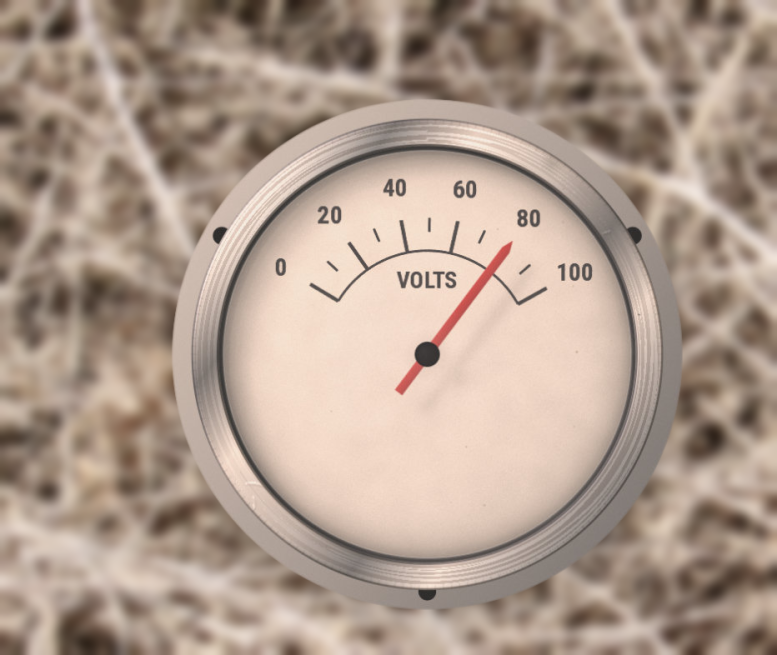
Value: 80 V
